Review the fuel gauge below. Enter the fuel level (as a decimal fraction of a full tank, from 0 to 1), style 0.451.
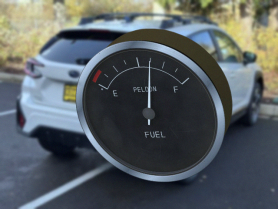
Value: 0.625
